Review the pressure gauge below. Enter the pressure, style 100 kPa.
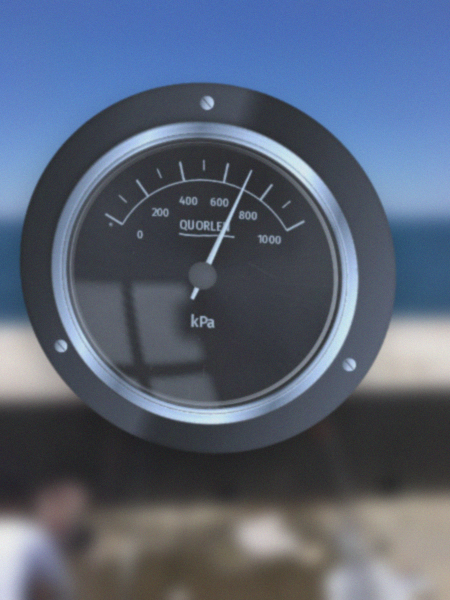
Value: 700 kPa
